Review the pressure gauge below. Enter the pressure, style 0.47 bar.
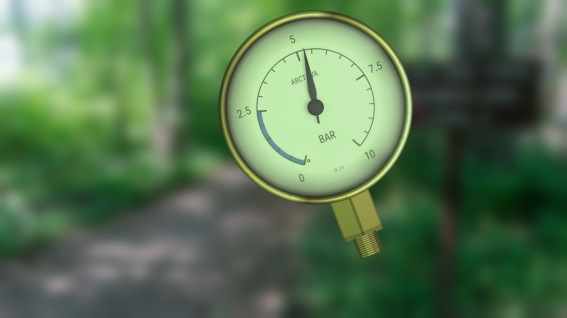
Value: 5.25 bar
